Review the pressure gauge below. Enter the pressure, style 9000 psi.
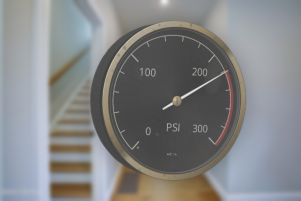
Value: 220 psi
